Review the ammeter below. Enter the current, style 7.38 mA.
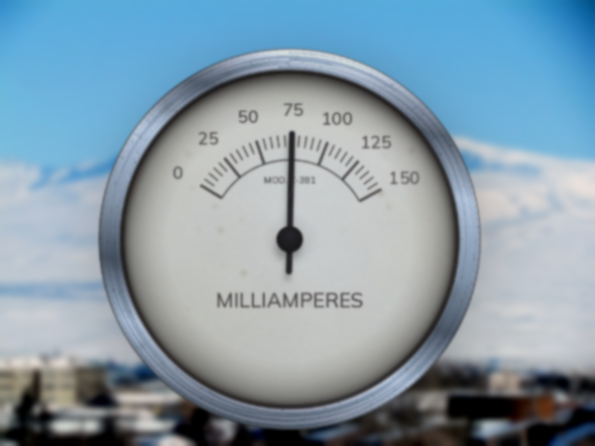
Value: 75 mA
